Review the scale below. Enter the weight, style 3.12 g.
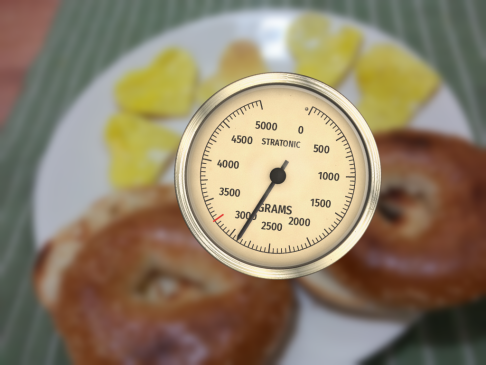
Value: 2900 g
